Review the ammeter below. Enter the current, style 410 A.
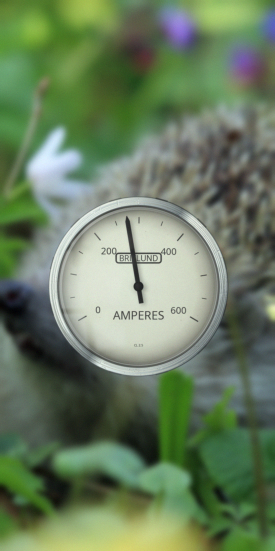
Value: 275 A
